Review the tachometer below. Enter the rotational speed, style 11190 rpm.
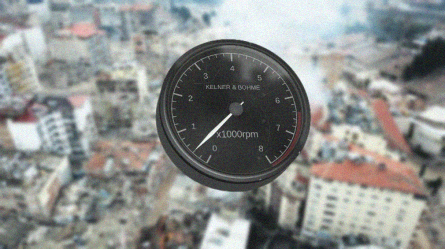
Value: 400 rpm
